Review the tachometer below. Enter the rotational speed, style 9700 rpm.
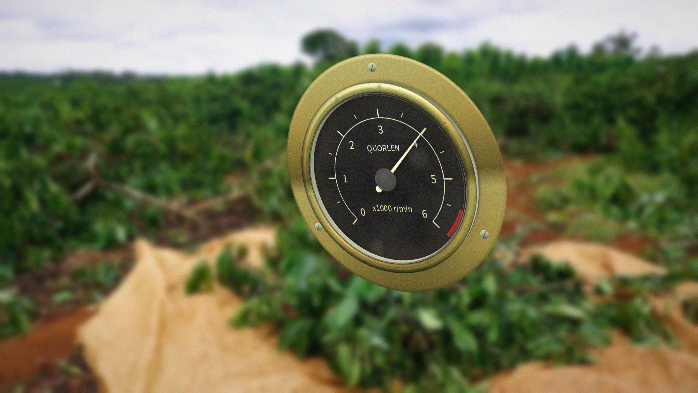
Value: 4000 rpm
